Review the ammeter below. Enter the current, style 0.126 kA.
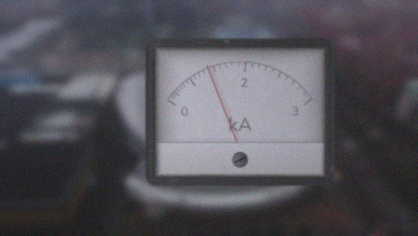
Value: 1.4 kA
